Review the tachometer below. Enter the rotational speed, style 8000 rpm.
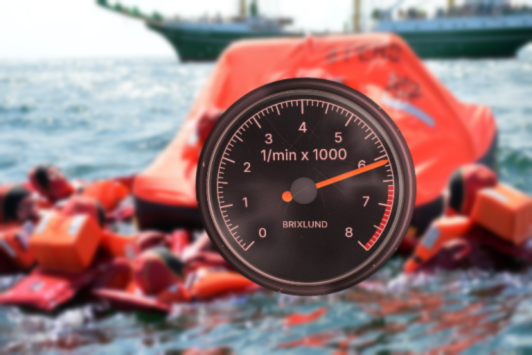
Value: 6100 rpm
